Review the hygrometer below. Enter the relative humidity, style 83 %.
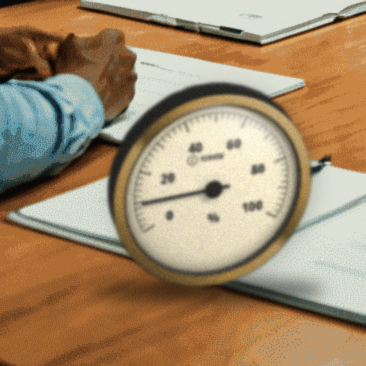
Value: 10 %
